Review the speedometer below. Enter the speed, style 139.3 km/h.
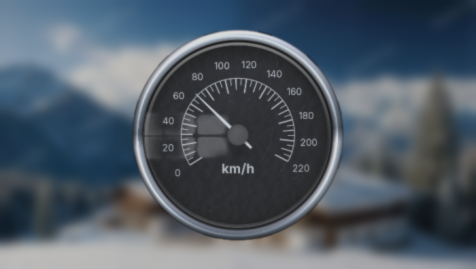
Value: 70 km/h
